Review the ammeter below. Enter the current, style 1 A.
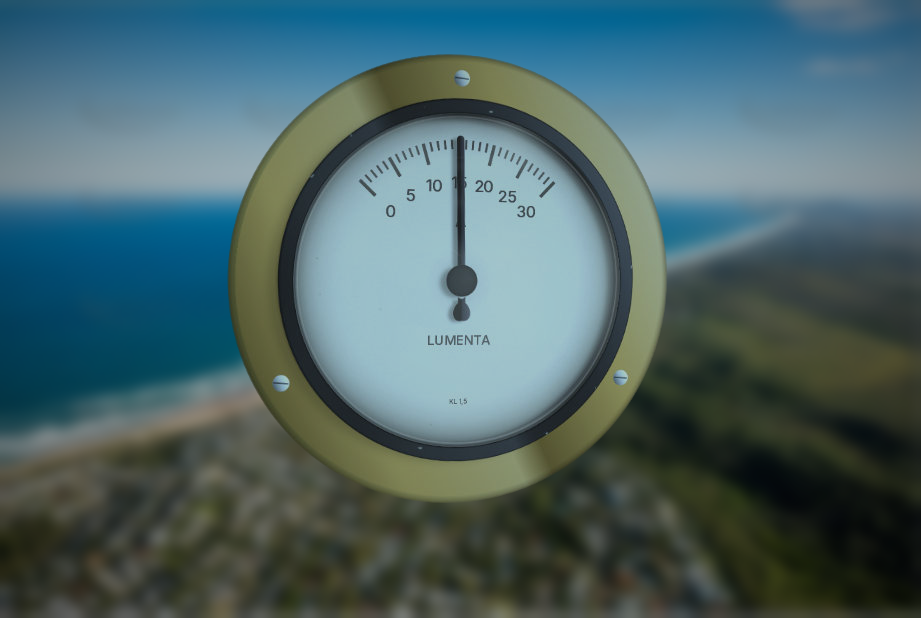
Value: 15 A
